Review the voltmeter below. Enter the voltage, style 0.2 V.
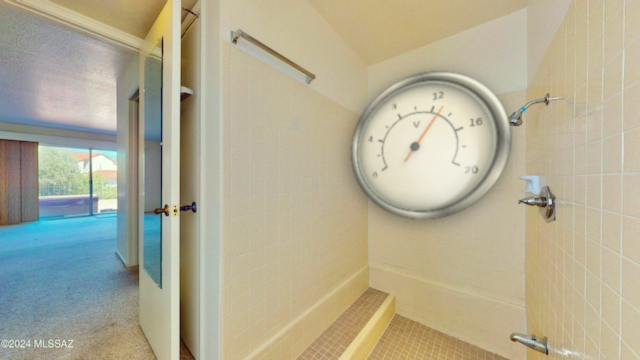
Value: 13 V
